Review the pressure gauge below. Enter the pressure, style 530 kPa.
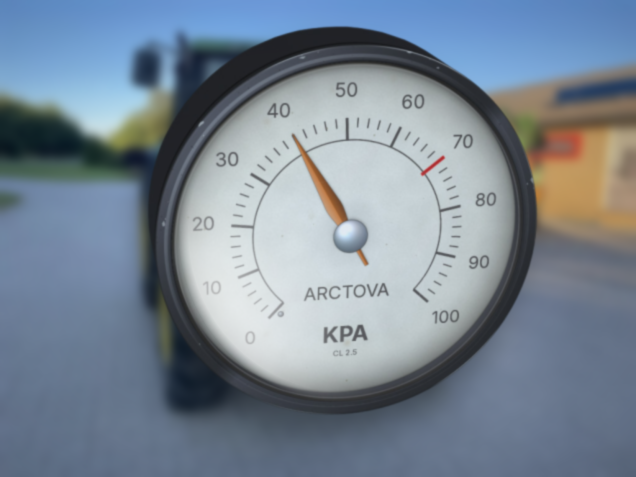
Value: 40 kPa
